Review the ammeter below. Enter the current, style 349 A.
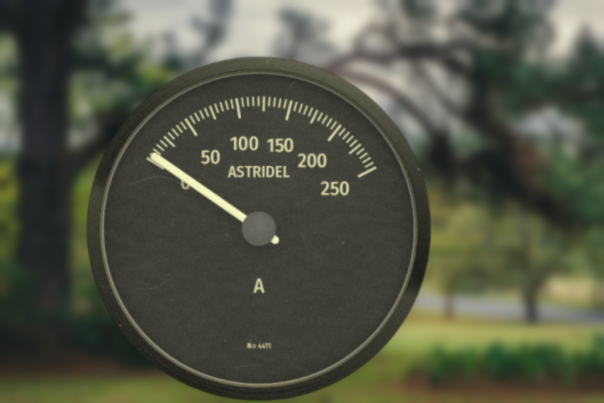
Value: 5 A
